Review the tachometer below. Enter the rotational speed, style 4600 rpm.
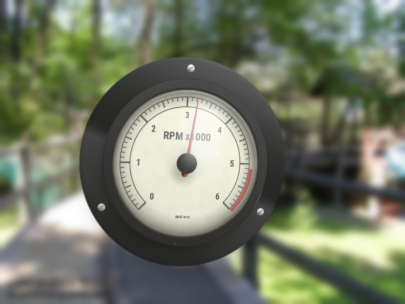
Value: 3200 rpm
